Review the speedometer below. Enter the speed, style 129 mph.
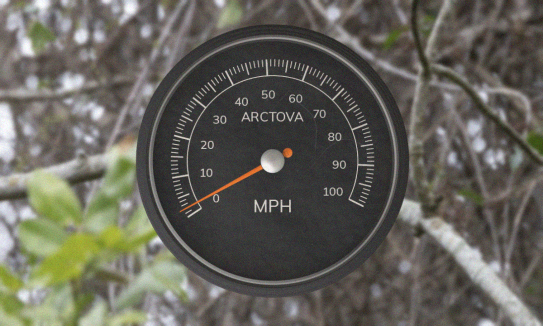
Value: 2 mph
